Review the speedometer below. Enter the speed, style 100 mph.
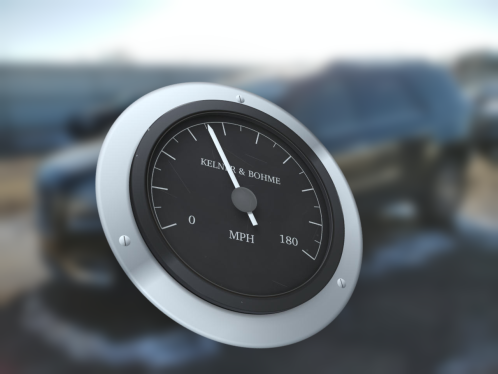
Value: 70 mph
